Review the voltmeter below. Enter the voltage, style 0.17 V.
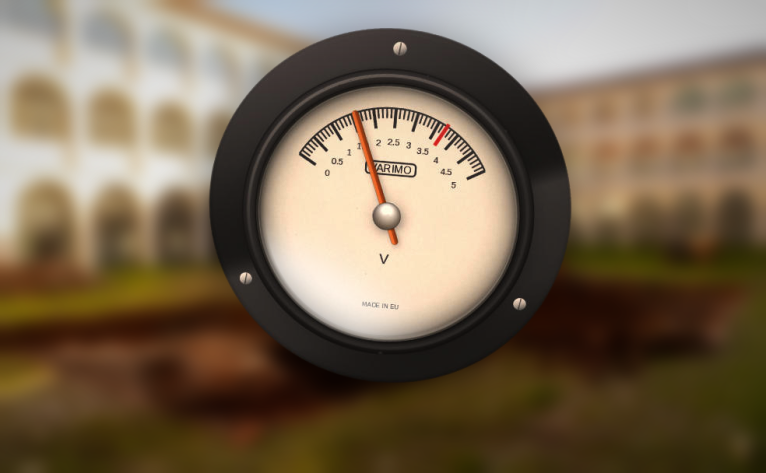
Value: 1.6 V
